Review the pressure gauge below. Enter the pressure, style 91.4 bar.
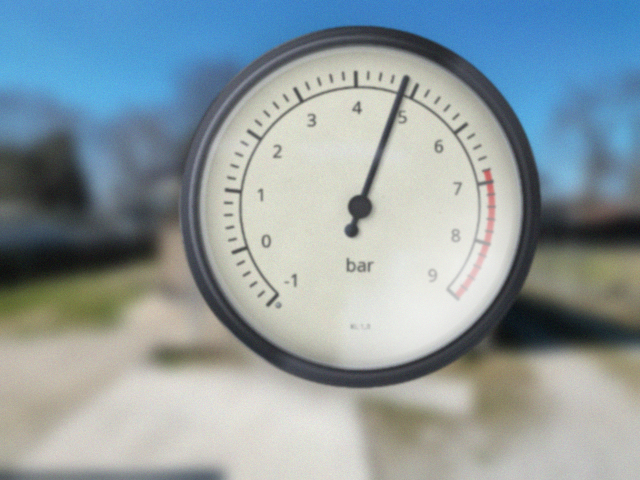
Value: 4.8 bar
